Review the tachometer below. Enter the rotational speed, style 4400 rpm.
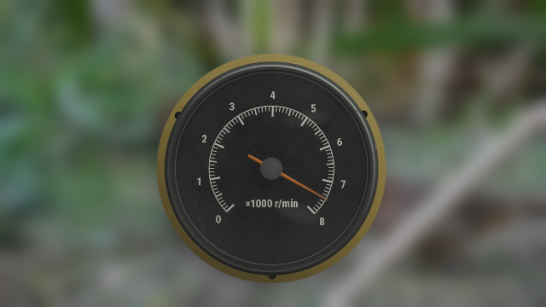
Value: 7500 rpm
